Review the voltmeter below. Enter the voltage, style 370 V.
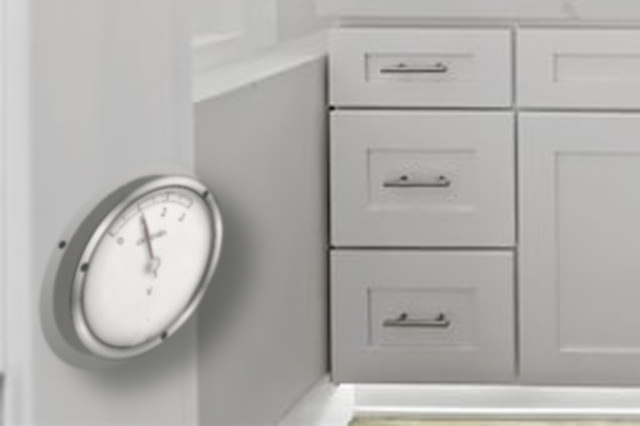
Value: 1 V
